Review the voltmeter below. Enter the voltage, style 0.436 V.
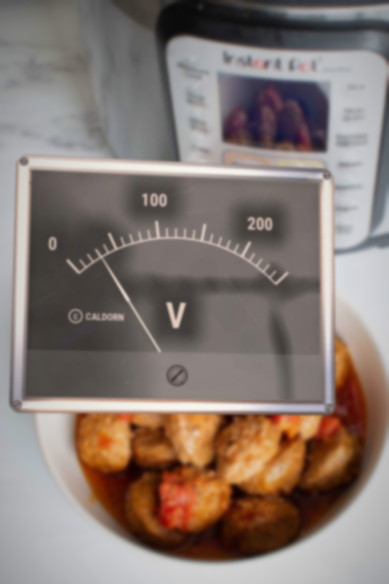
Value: 30 V
